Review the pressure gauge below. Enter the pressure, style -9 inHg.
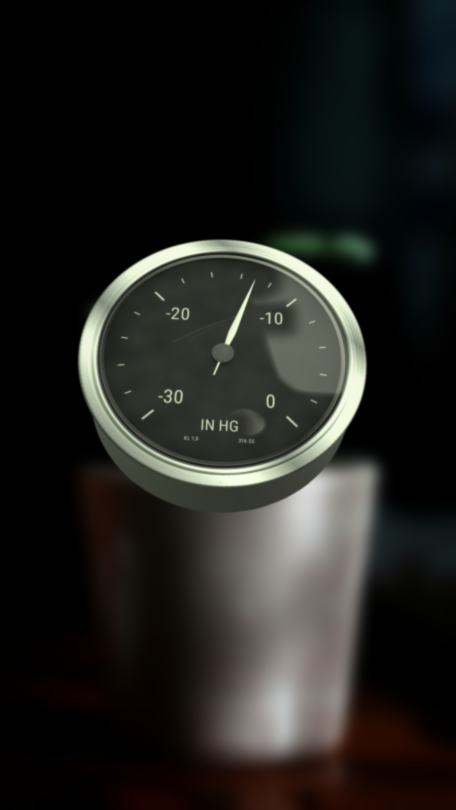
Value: -13 inHg
